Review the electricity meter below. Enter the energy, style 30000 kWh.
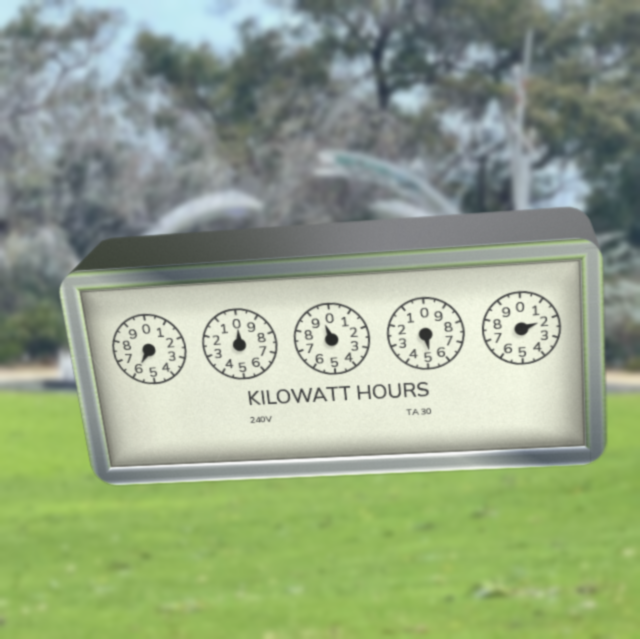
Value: 59952 kWh
